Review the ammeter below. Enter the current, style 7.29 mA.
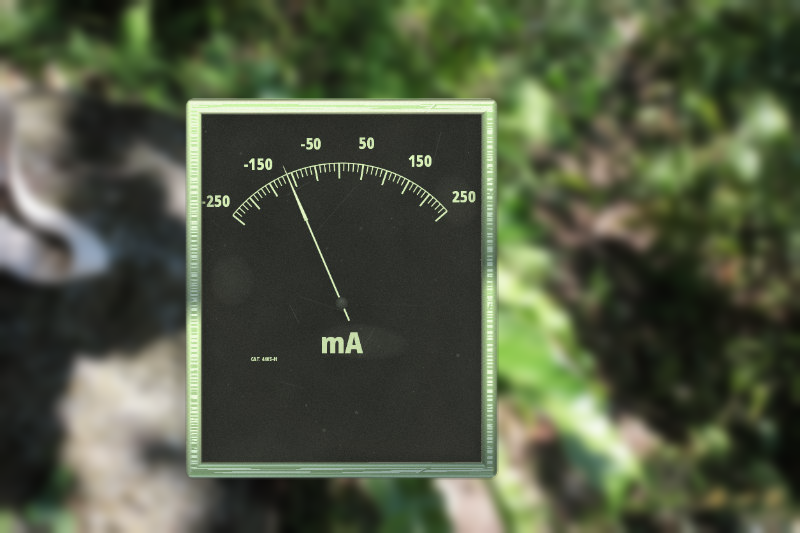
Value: -110 mA
